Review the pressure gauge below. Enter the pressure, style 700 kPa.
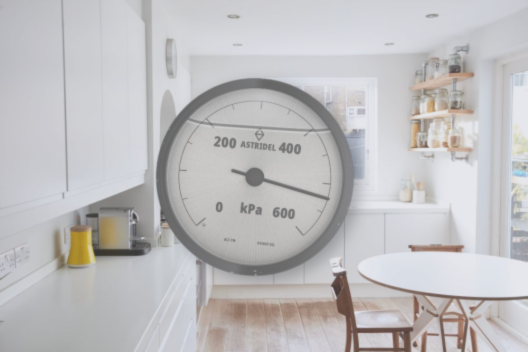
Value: 525 kPa
